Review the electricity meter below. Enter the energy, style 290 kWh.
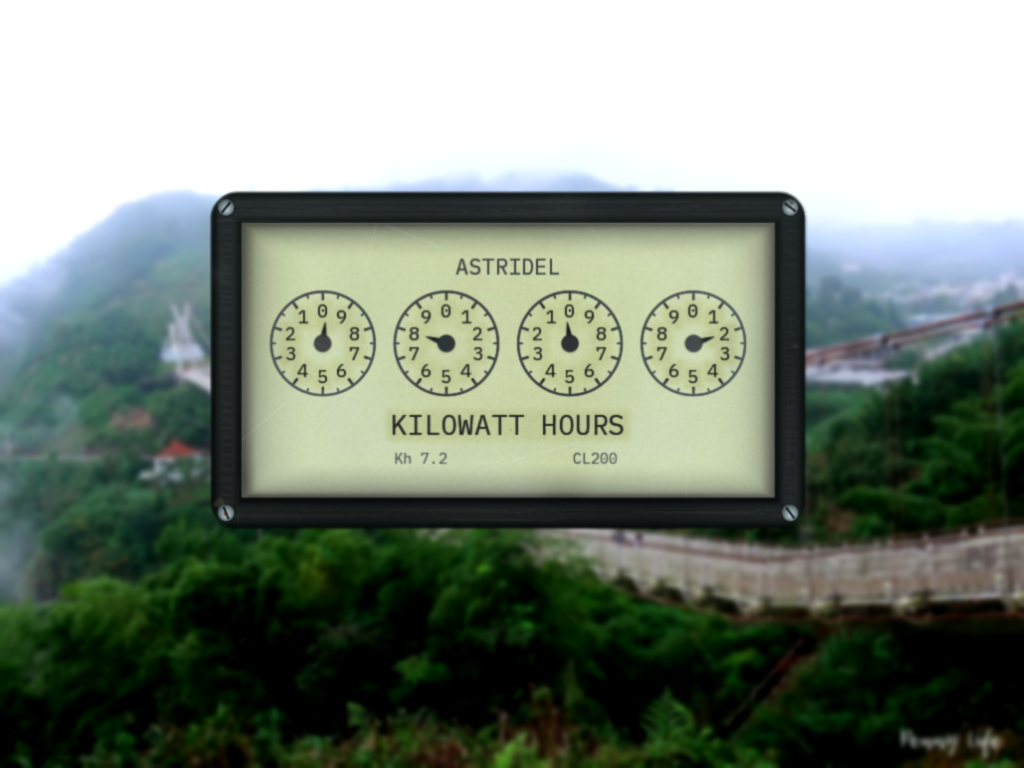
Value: 9802 kWh
